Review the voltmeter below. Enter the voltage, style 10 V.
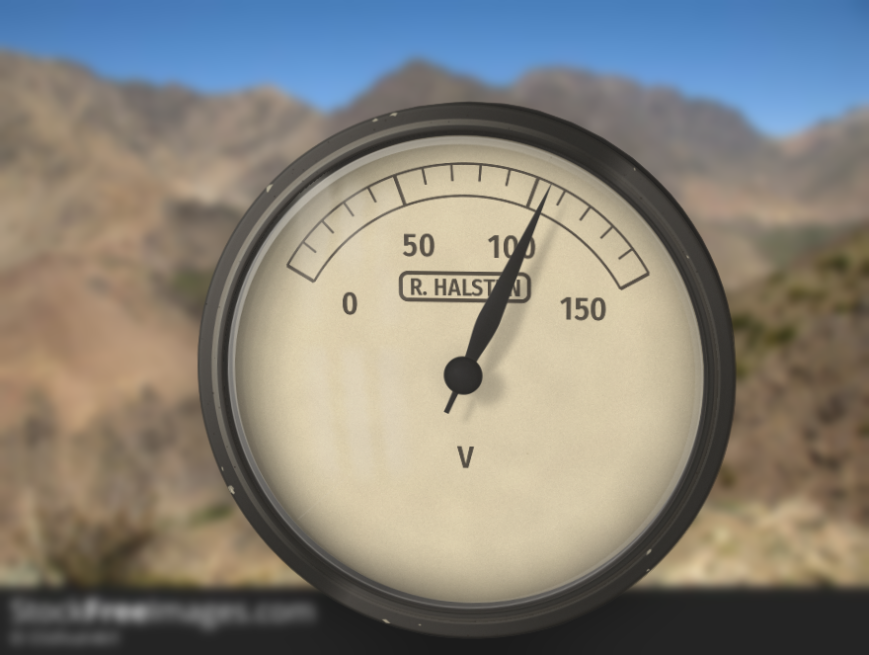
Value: 105 V
